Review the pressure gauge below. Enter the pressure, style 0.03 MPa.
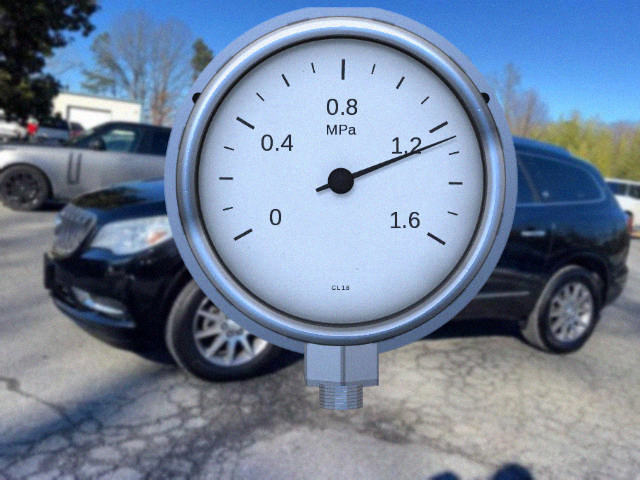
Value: 1.25 MPa
